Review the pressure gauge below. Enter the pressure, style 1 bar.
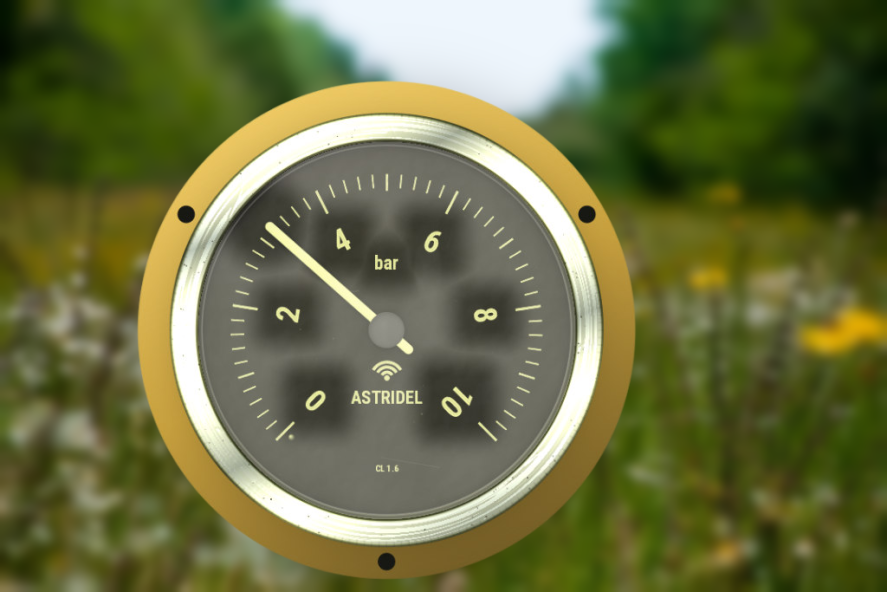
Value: 3.2 bar
